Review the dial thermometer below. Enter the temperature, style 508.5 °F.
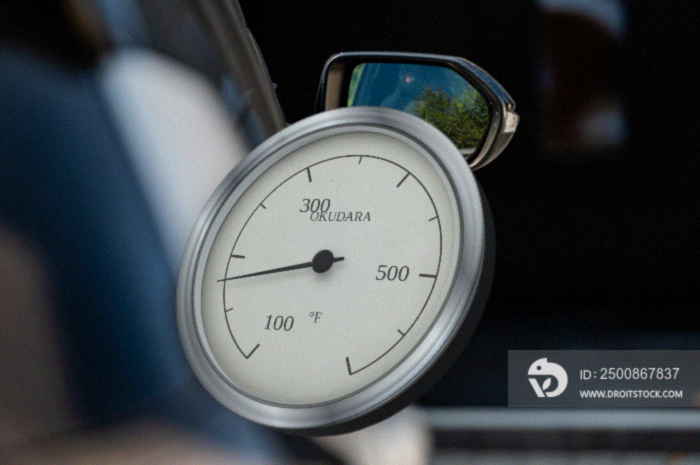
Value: 175 °F
